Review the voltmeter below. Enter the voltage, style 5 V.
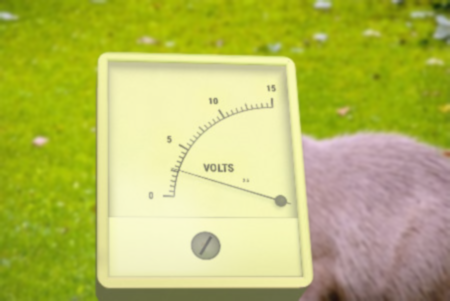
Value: 2.5 V
